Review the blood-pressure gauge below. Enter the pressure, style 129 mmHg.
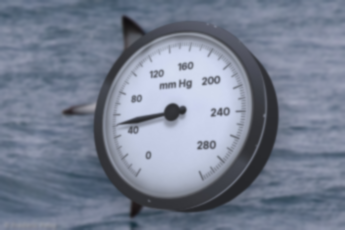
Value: 50 mmHg
